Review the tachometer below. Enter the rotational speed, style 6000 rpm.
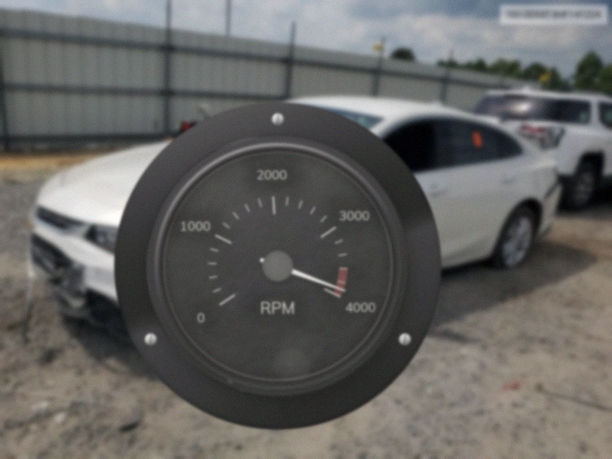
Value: 3900 rpm
